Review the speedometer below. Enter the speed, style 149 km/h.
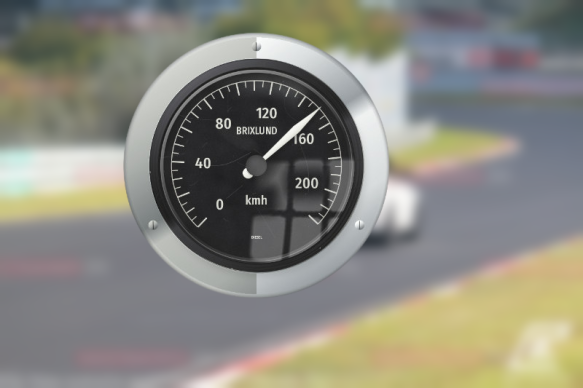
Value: 150 km/h
